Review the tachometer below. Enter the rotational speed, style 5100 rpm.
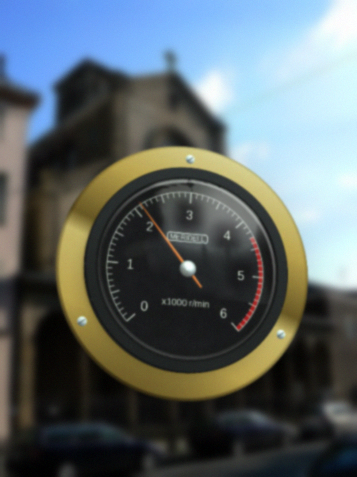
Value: 2100 rpm
